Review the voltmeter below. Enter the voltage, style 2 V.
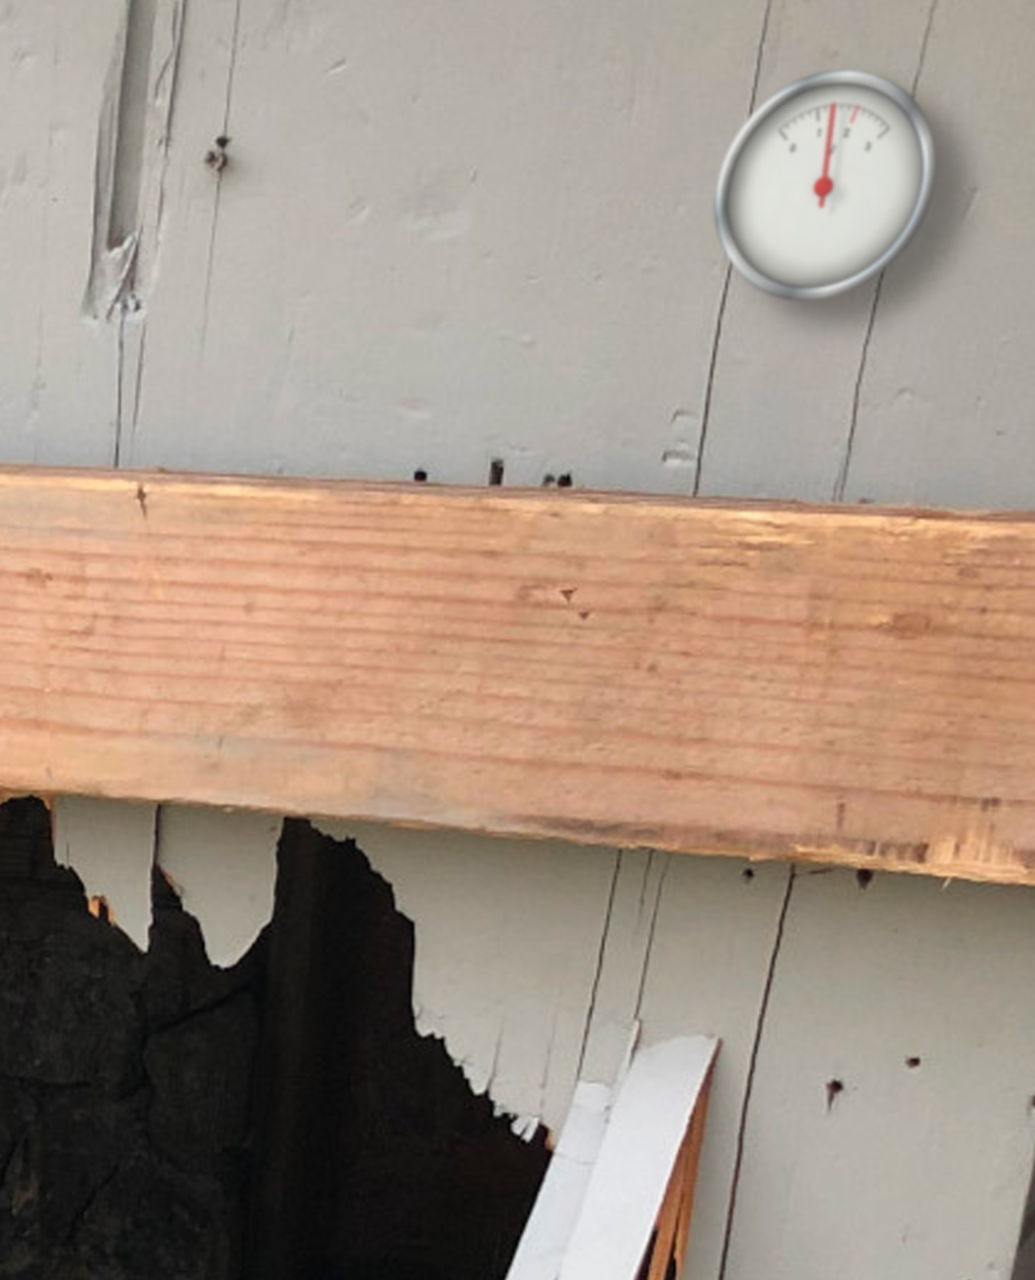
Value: 1.4 V
